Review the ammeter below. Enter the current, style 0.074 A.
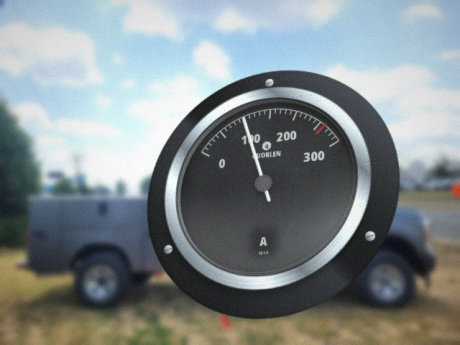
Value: 100 A
